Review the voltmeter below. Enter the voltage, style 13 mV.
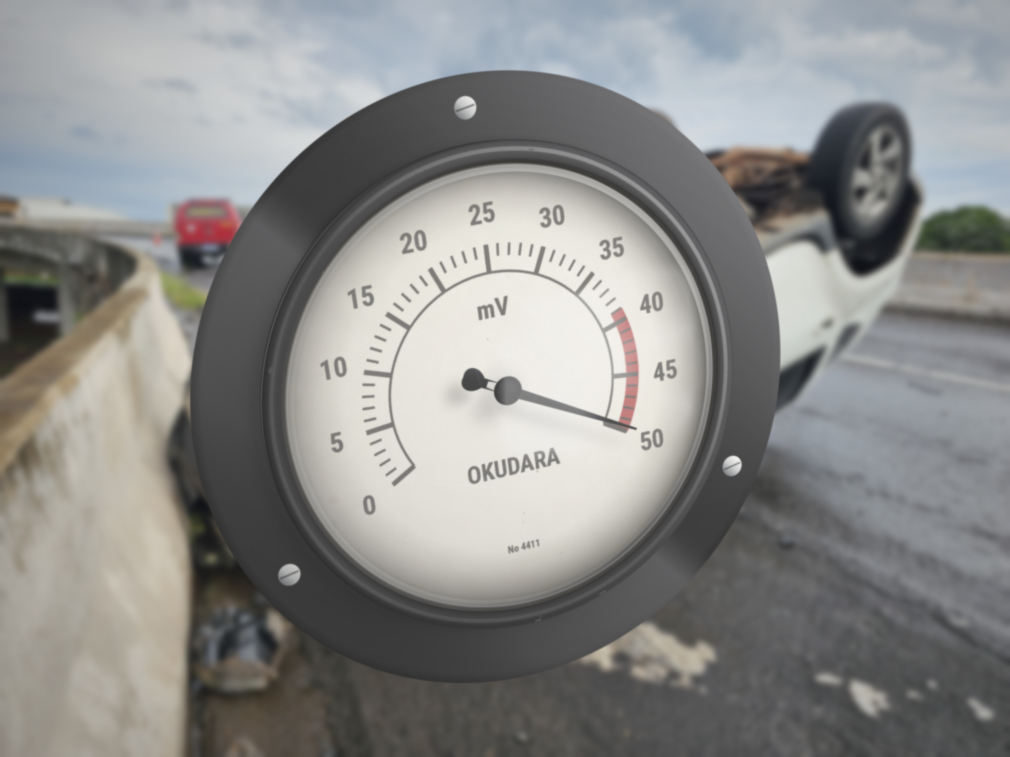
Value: 49.5 mV
